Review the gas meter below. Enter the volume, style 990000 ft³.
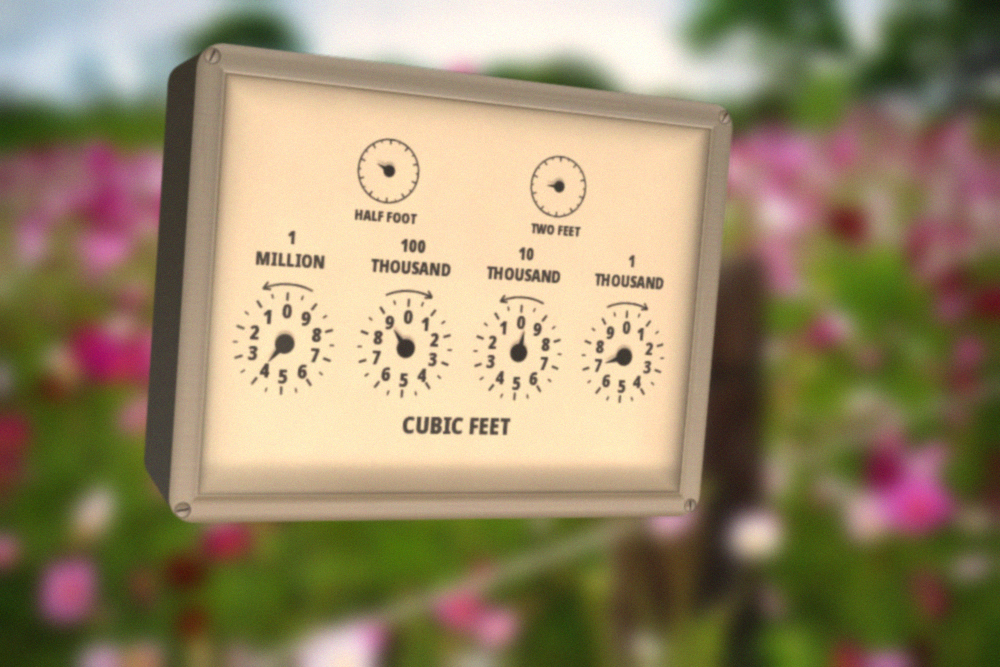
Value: 389700 ft³
